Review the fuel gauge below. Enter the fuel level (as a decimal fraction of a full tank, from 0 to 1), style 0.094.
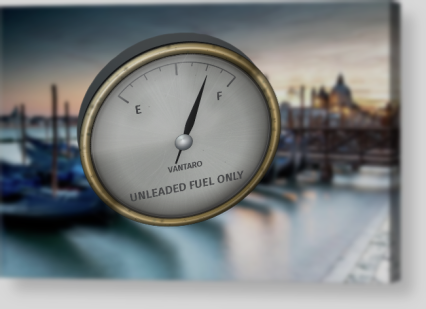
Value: 0.75
